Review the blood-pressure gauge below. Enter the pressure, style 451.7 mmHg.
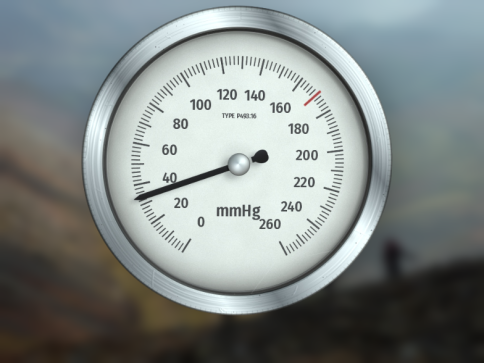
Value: 34 mmHg
